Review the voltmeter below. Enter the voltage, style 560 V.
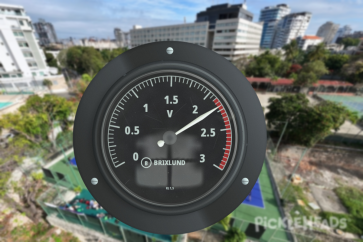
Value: 2.2 V
